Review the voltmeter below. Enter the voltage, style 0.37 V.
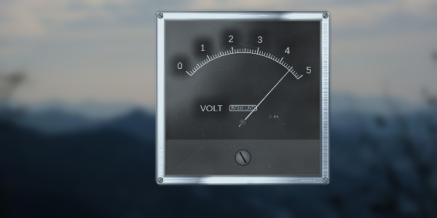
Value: 4.5 V
